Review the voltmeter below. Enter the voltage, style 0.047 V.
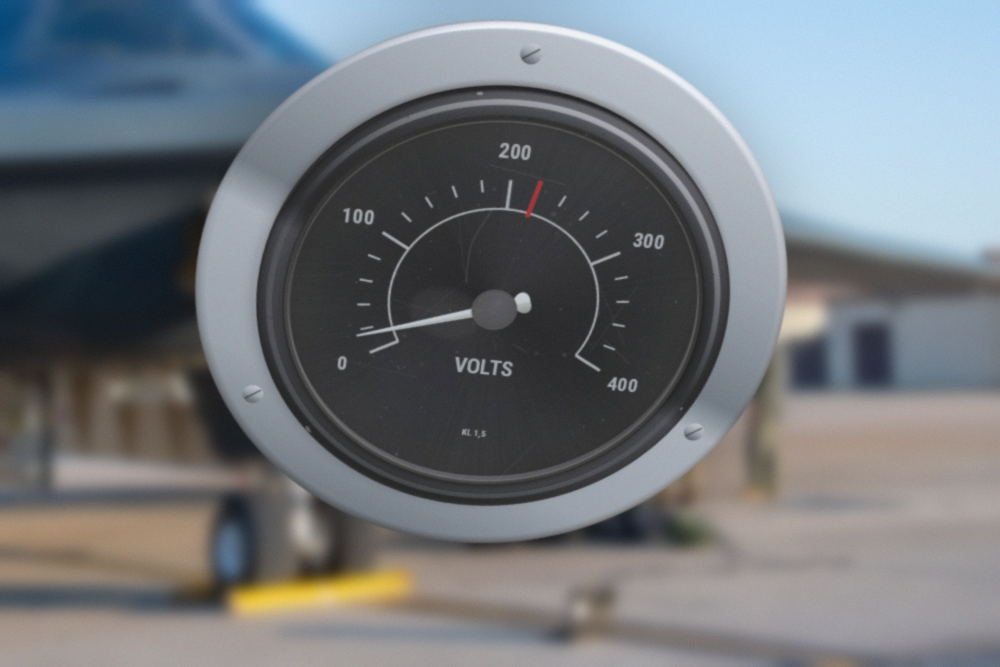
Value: 20 V
